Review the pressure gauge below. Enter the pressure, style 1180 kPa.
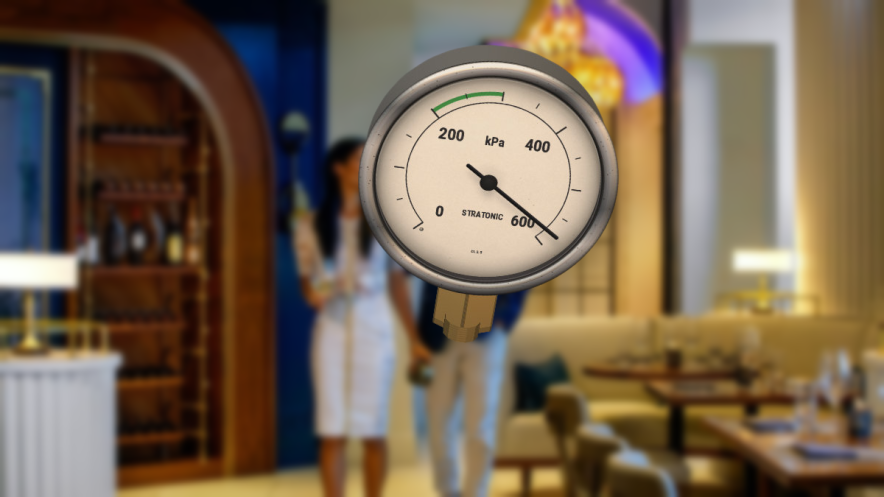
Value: 575 kPa
